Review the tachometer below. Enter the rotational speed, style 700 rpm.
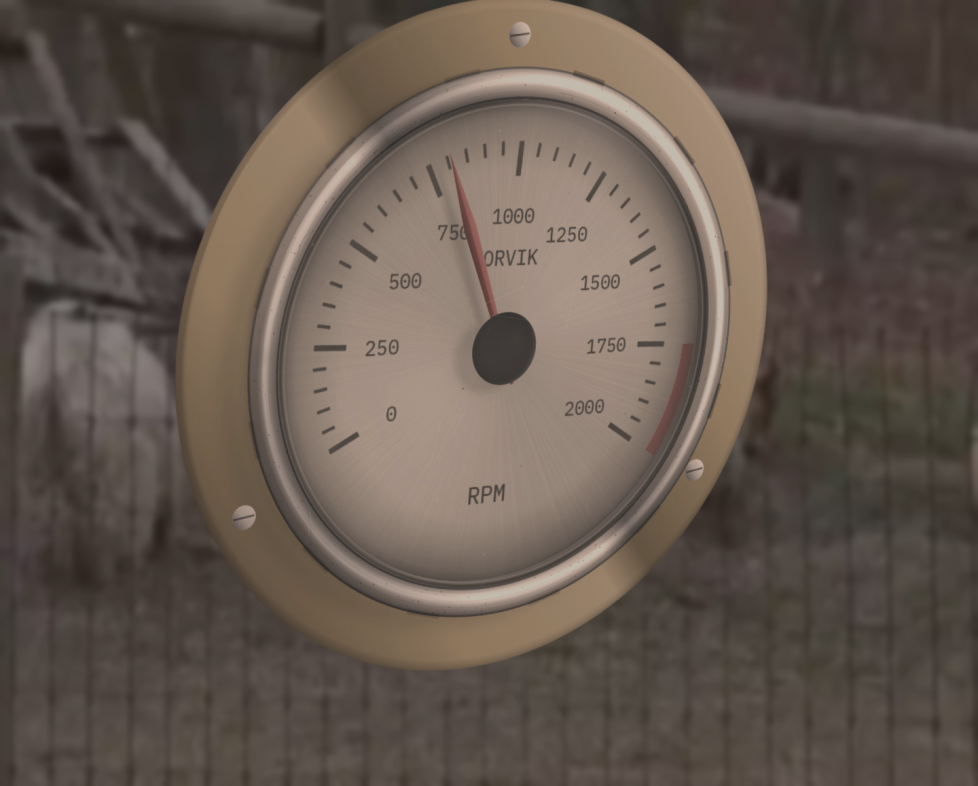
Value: 800 rpm
